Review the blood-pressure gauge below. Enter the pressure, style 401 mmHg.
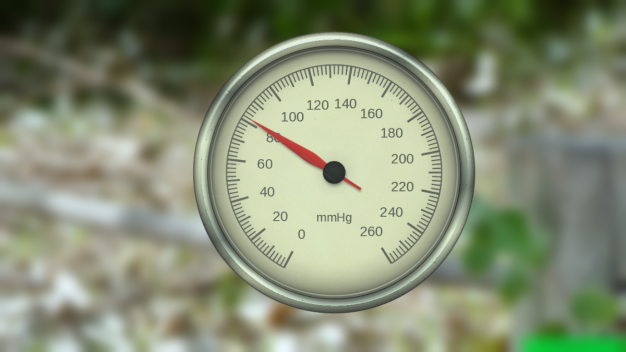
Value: 82 mmHg
